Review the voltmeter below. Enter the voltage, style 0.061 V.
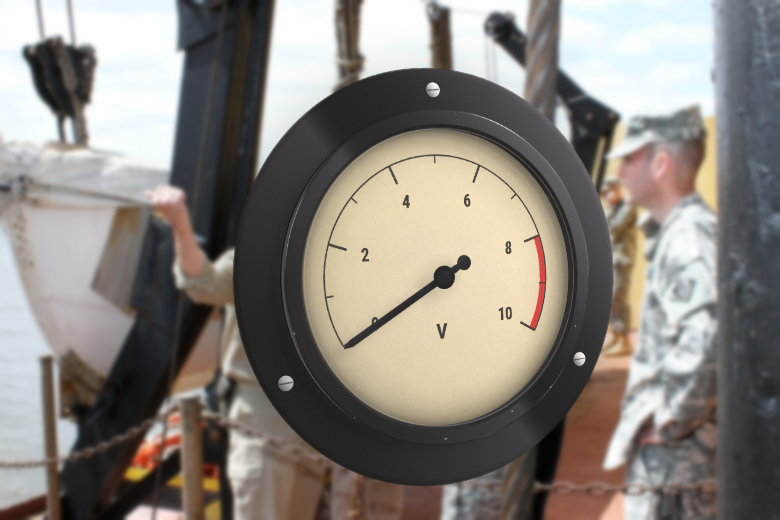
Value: 0 V
